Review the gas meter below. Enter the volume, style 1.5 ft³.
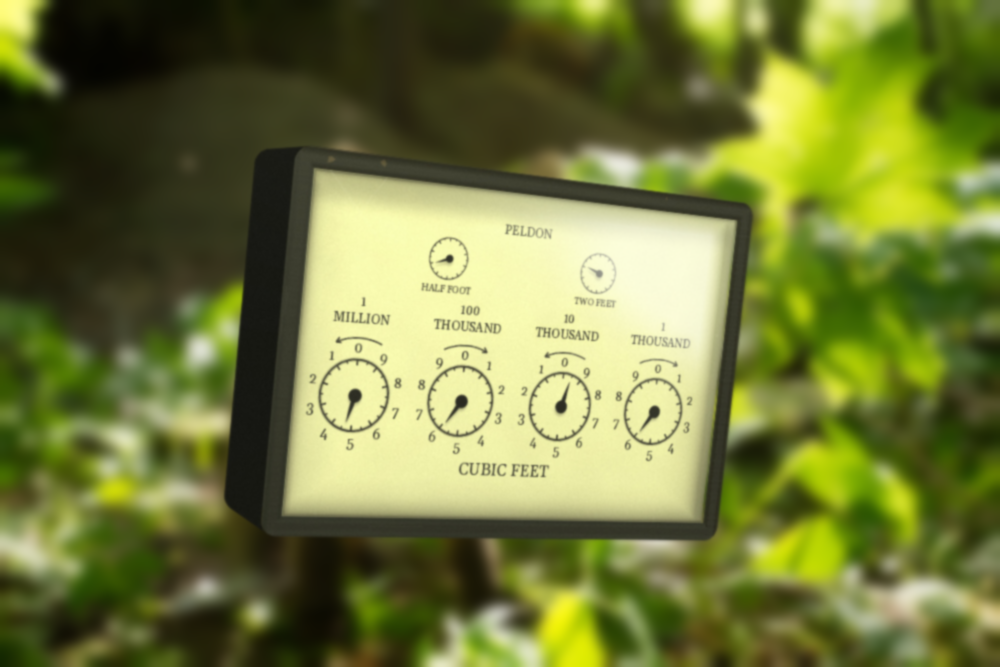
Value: 459600 ft³
